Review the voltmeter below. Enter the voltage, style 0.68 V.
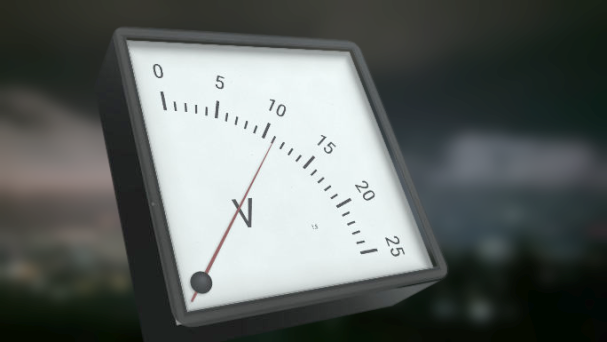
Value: 11 V
